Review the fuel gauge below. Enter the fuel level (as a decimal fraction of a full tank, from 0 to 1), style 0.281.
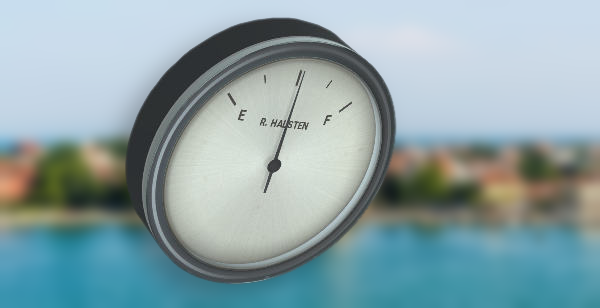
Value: 0.5
